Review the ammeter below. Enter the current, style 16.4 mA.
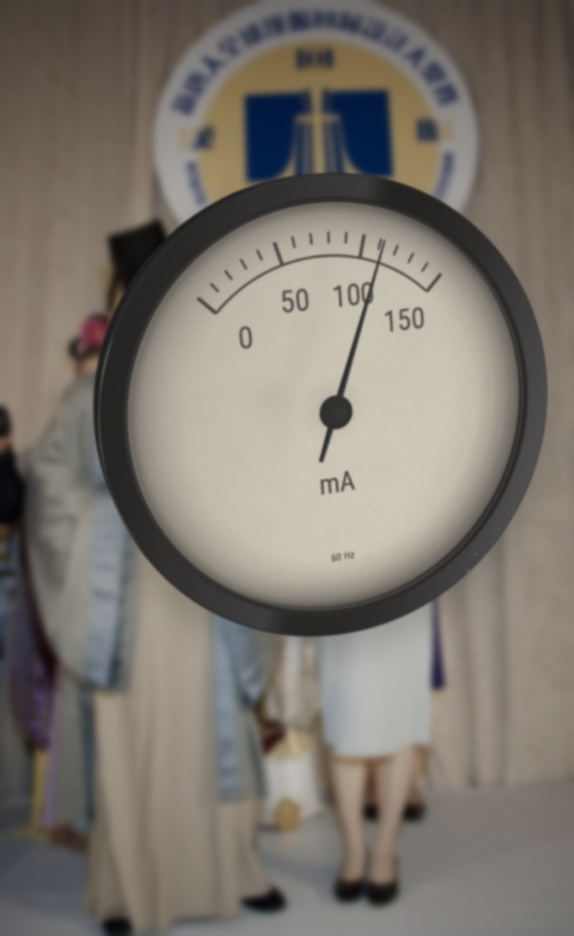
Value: 110 mA
